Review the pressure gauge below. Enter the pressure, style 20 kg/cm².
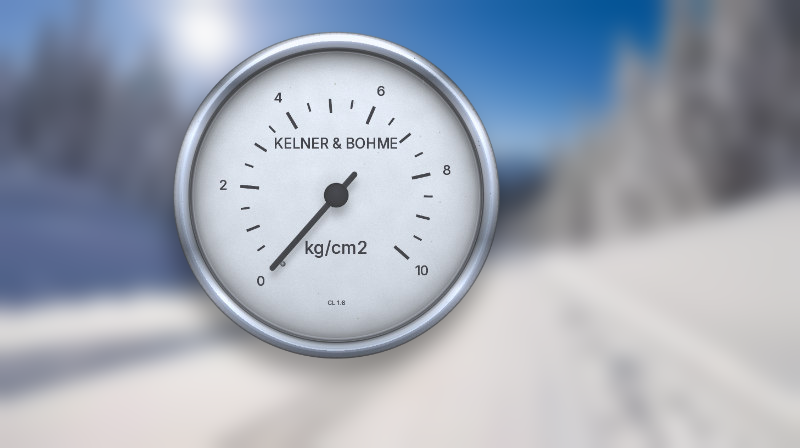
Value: 0 kg/cm²
